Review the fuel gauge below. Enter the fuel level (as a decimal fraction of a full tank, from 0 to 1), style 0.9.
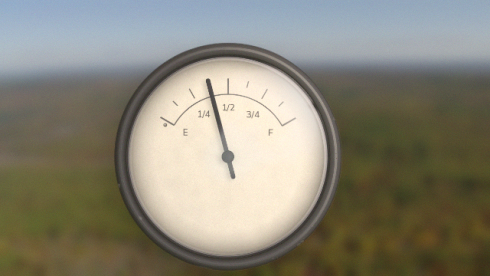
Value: 0.375
